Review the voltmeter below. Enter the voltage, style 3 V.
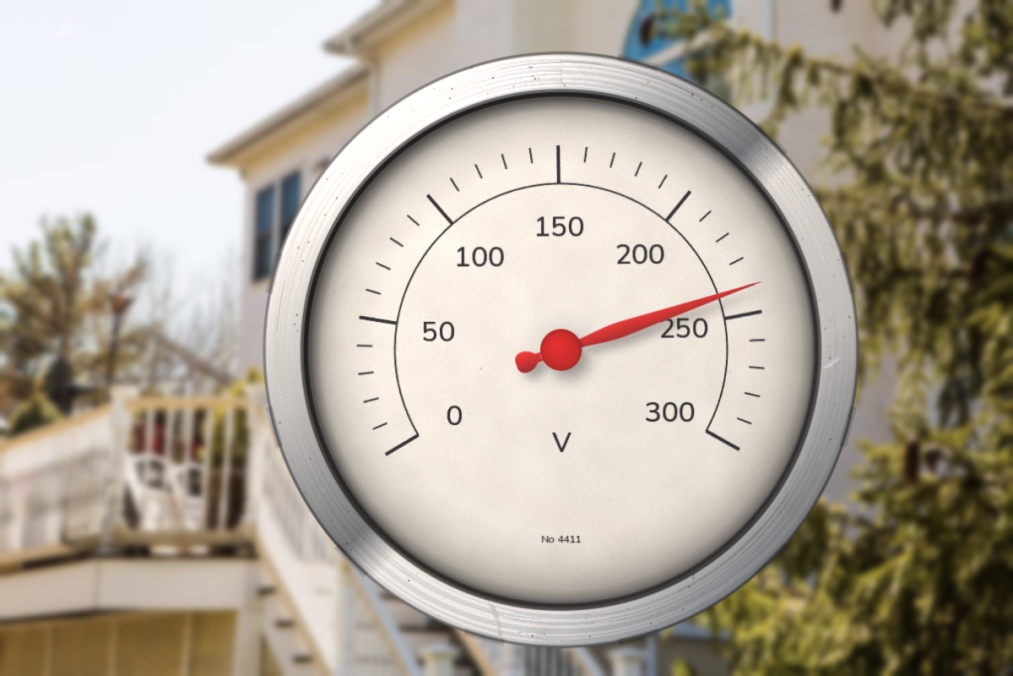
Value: 240 V
